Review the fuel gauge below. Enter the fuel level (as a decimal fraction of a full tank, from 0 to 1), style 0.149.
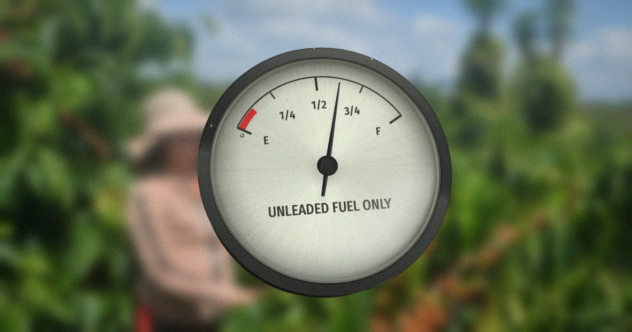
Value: 0.625
